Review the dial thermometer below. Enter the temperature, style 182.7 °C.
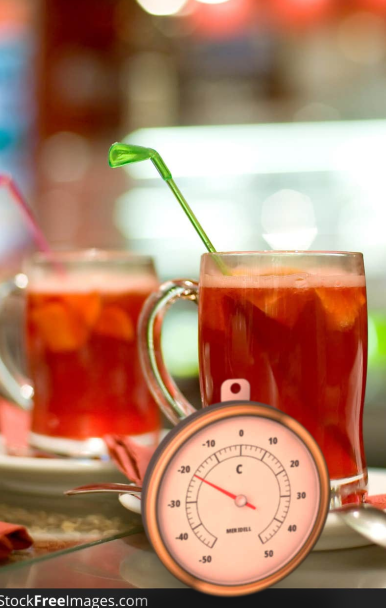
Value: -20 °C
